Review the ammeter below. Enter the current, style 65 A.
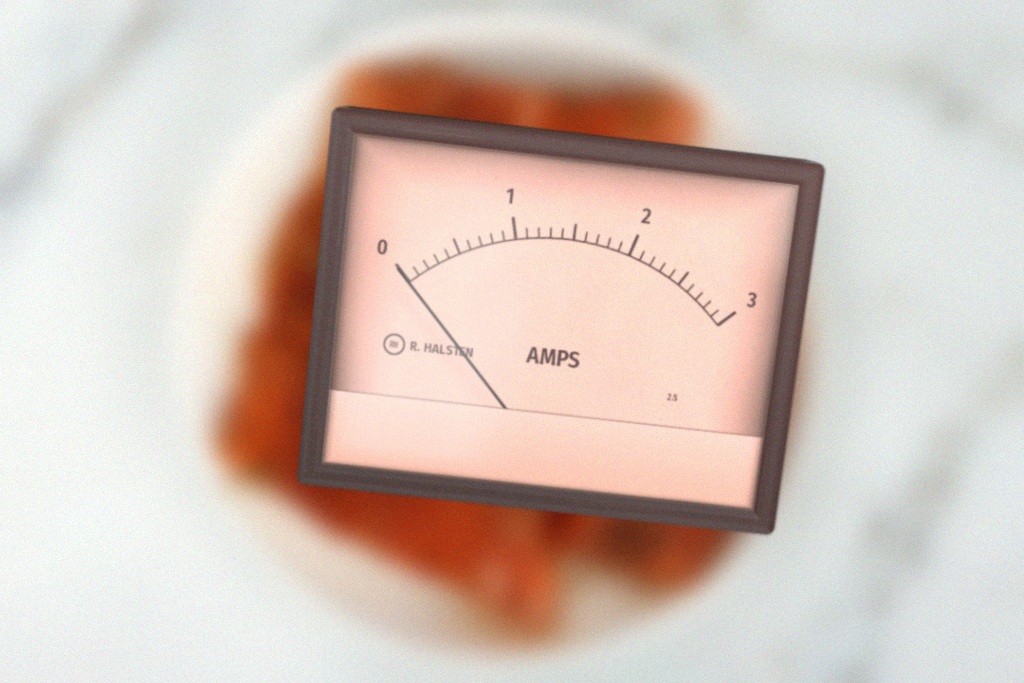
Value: 0 A
